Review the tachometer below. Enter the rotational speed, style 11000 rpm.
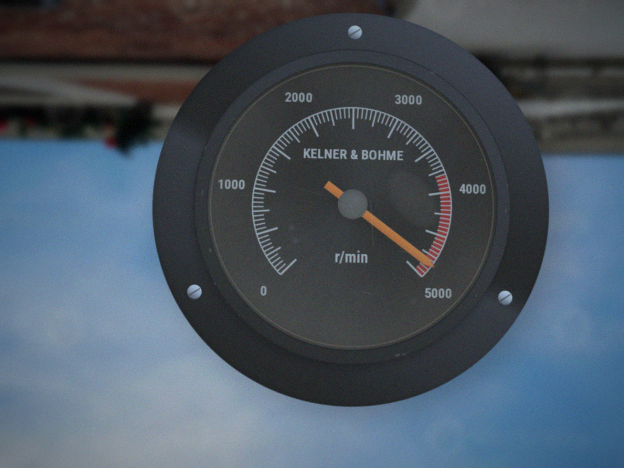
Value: 4850 rpm
